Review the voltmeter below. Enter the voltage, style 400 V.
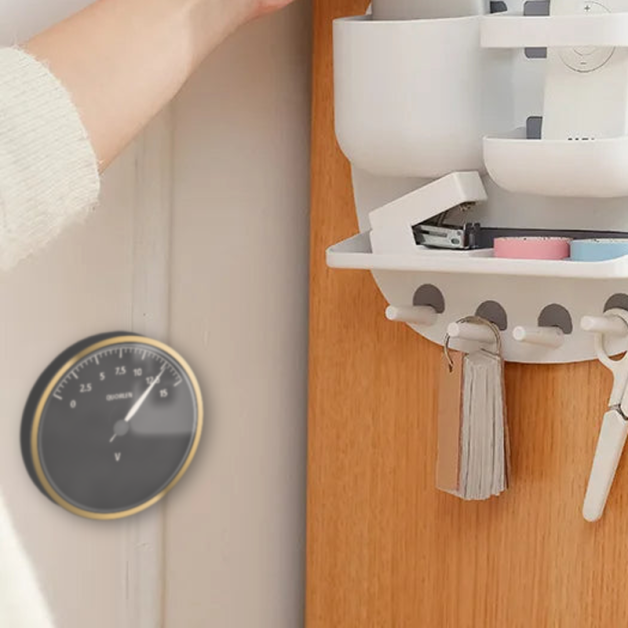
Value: 12.5 V
